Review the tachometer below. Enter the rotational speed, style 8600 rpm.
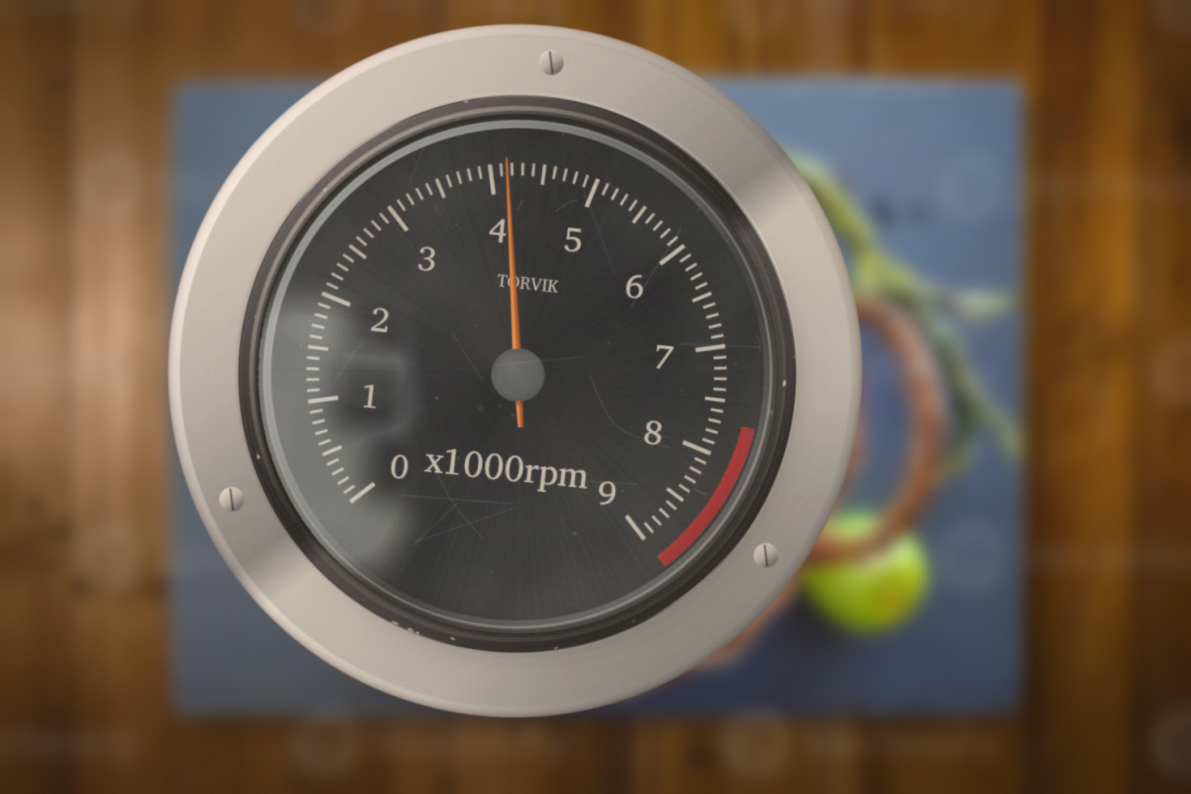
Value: 4150 rpm
